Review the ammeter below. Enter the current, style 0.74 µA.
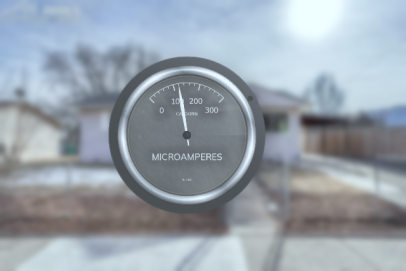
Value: 120 µA
